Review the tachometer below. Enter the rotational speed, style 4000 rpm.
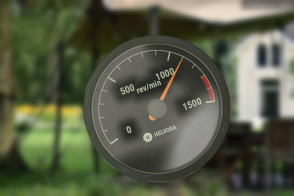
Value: 1100 rpm
